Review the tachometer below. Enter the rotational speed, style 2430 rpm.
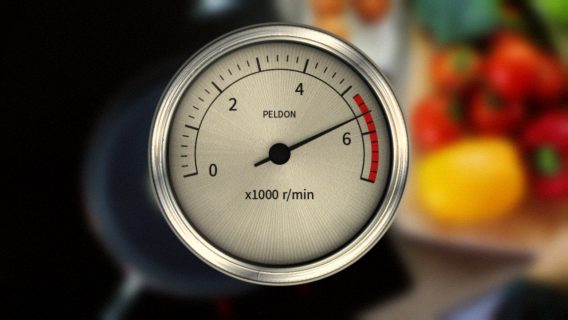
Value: 5600 rpm
